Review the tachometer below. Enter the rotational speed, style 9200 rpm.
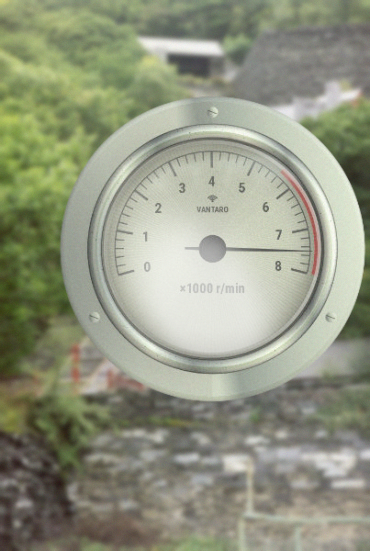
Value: 7500 rpm
